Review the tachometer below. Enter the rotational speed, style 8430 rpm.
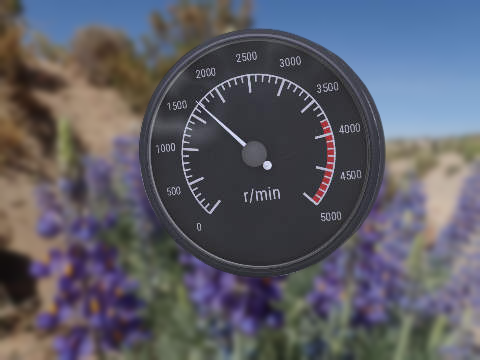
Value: 1700 rpm
